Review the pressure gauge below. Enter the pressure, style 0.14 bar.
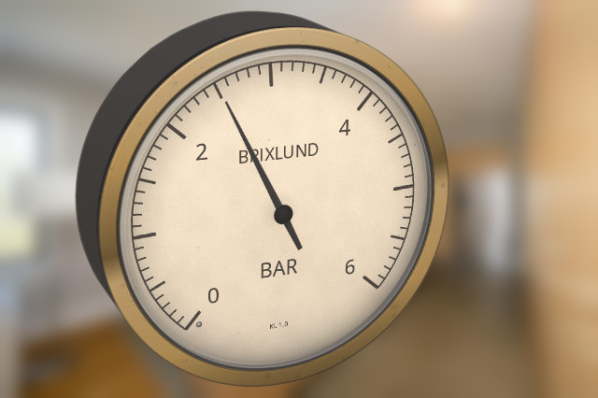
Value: 2.5 bar
